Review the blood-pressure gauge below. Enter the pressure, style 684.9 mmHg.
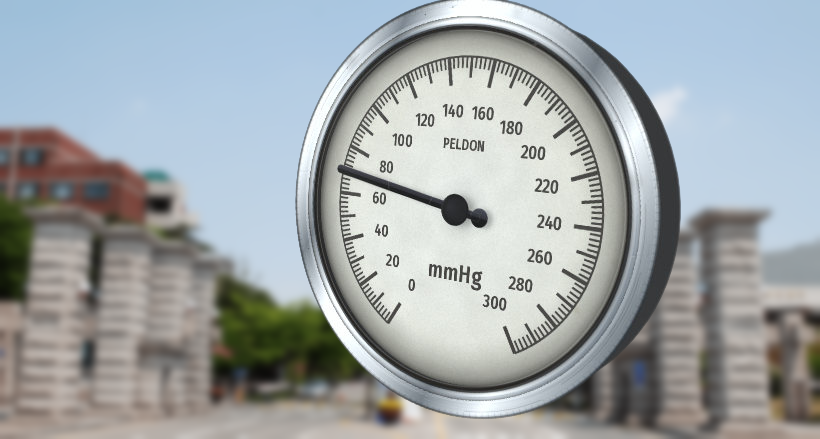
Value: 70 mmHg
